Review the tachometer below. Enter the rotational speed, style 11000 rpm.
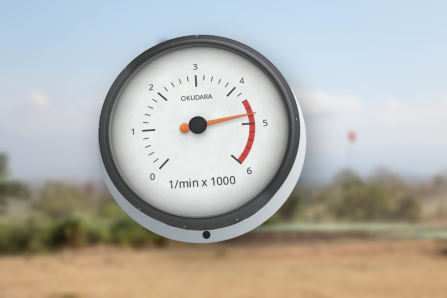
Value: 4800 rpm
